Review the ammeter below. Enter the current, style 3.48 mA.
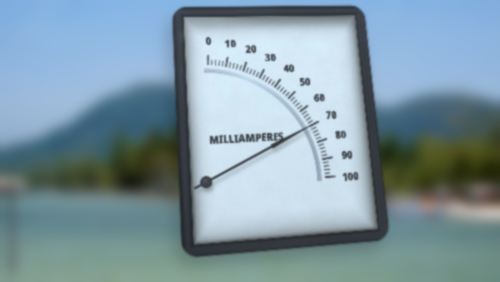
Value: 70 mA
